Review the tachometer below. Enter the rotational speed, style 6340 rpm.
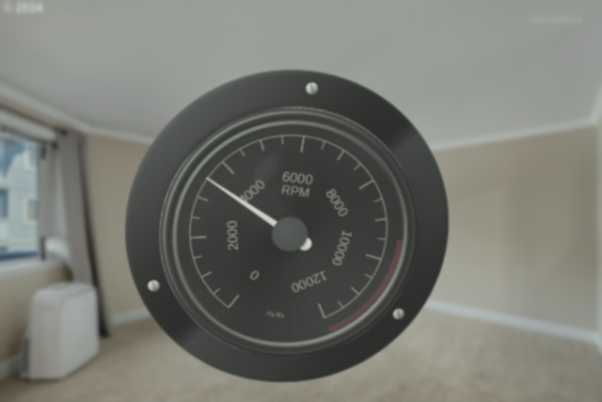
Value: 3500 rpm
